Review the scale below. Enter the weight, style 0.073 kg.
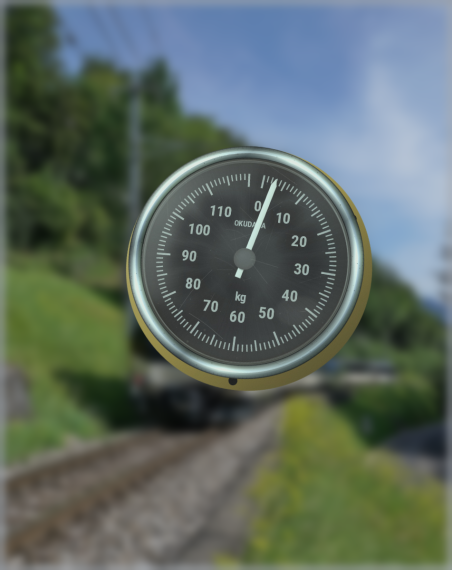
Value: 3 kg
